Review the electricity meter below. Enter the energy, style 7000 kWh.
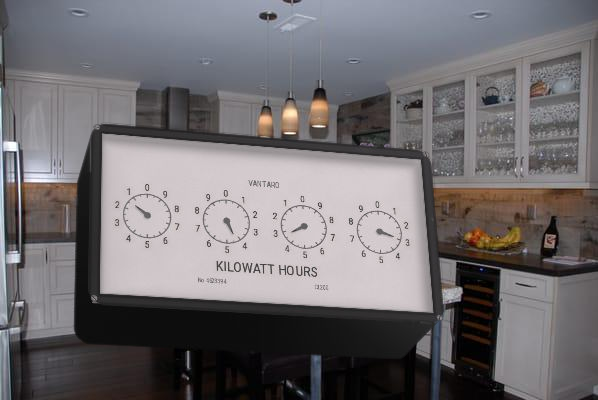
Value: 1433 kWh
